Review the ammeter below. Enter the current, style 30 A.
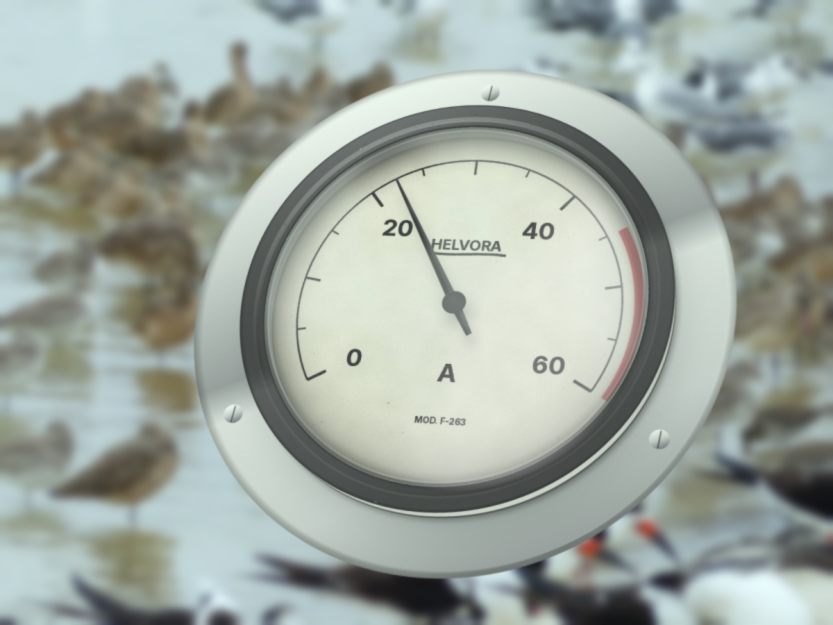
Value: 22.5 A
